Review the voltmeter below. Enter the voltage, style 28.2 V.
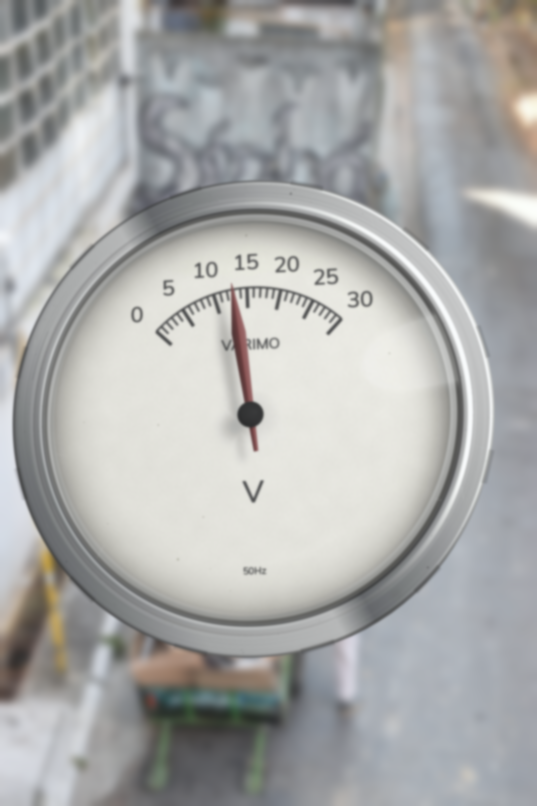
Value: 13 V
